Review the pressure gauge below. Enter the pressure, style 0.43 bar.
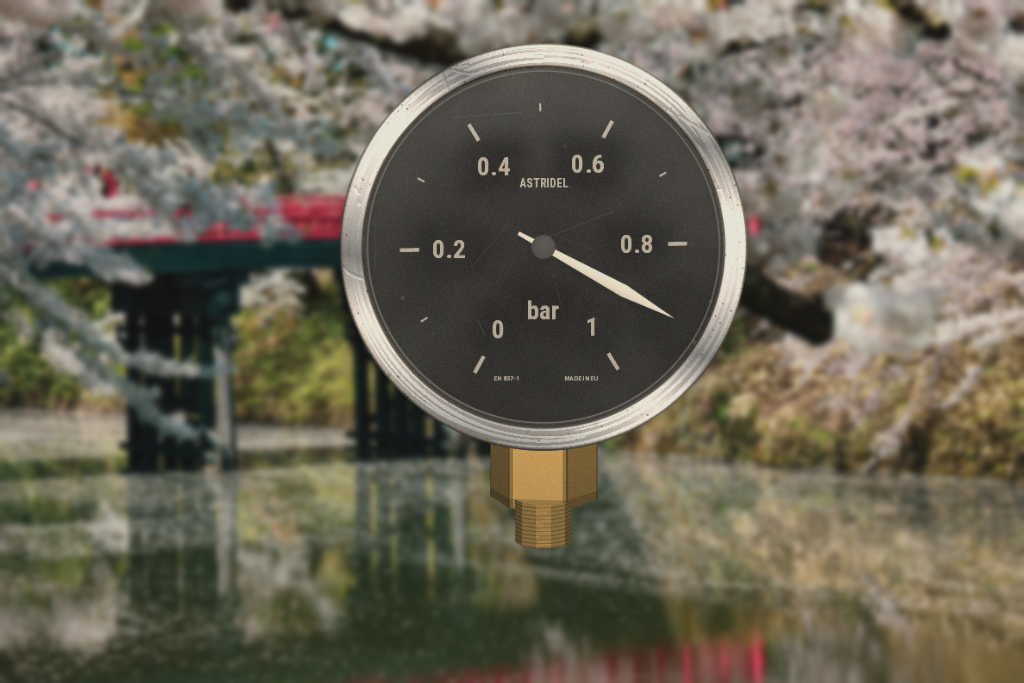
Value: 0.9 bar
